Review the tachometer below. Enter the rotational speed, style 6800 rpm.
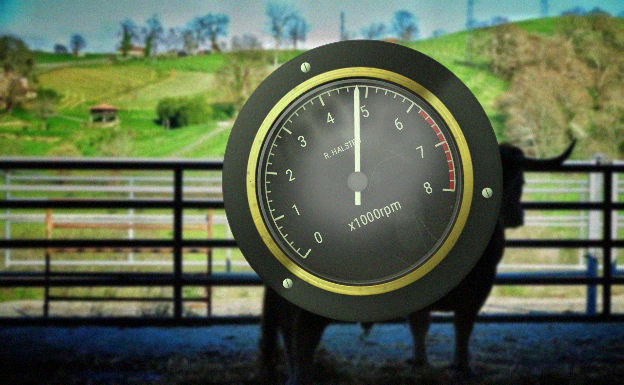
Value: 4800 rpm
